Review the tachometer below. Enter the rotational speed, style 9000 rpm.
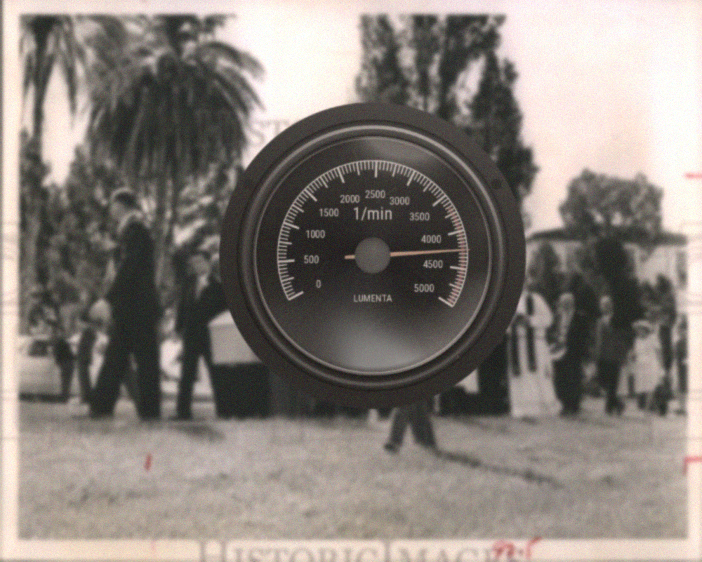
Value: 4250 rpm
